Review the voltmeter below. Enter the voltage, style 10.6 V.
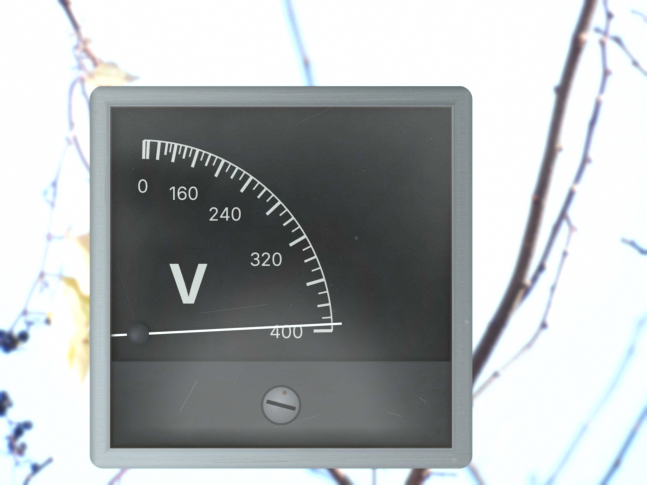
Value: 395 V
